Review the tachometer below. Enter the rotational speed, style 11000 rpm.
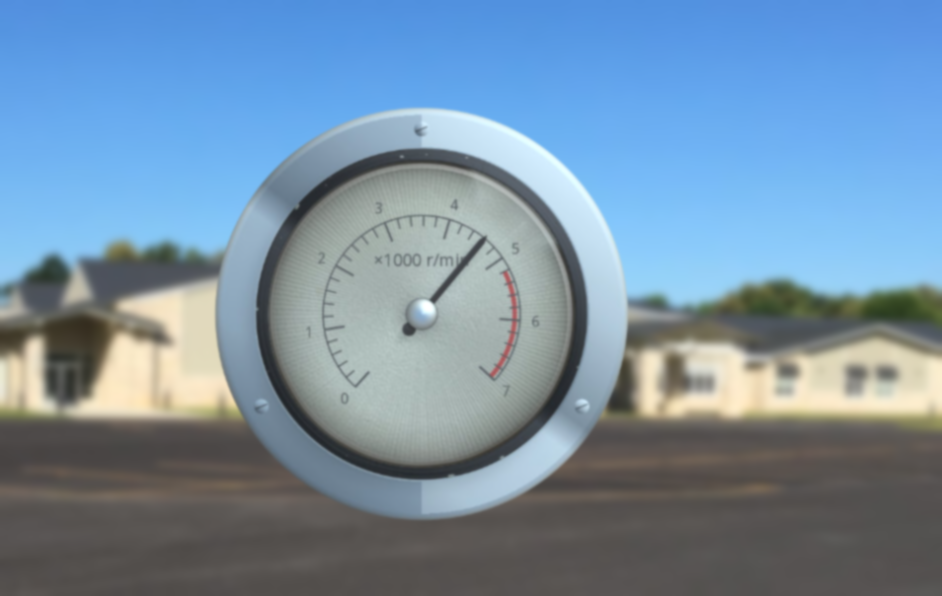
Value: 4600 rpm
